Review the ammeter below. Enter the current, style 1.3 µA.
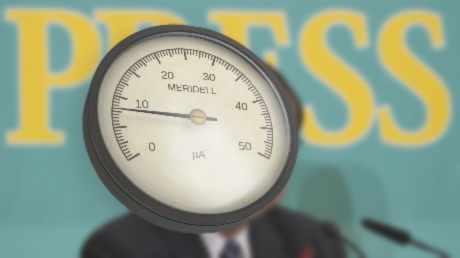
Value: 7.5 µA
